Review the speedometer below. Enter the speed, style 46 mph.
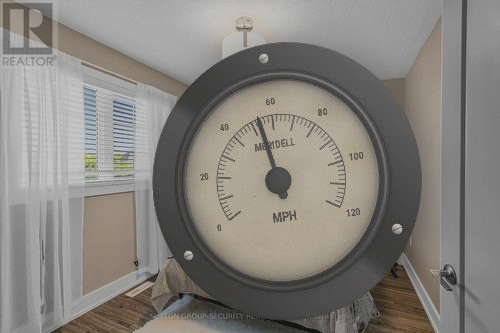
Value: 54 mph
